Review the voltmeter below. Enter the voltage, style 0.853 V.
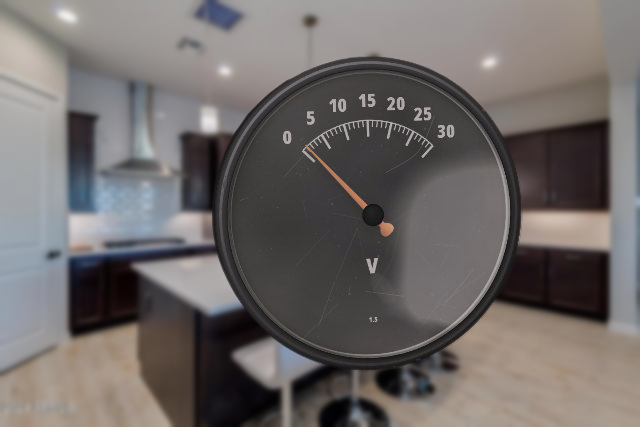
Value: 1 V
